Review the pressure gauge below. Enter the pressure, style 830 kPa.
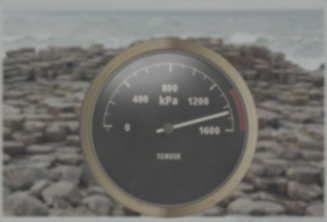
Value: 1450 kPa
